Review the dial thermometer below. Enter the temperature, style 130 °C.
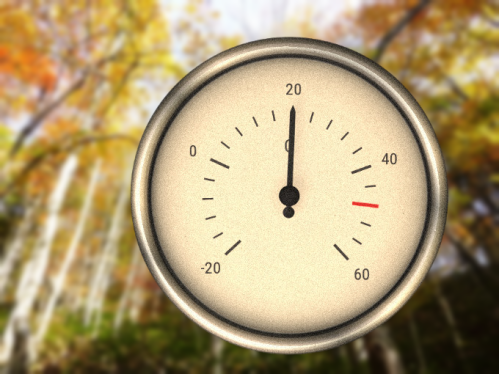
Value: 20 °C
